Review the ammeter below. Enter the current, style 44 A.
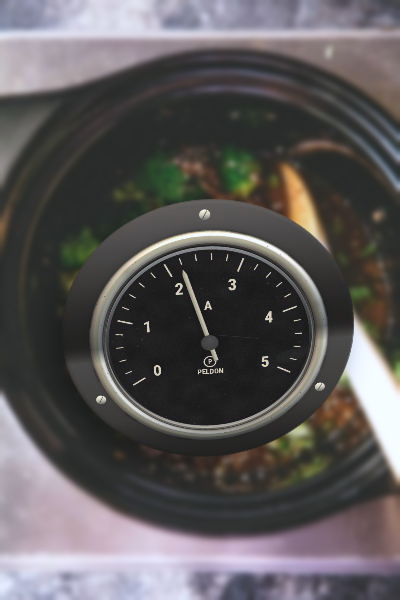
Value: 2.2 A
